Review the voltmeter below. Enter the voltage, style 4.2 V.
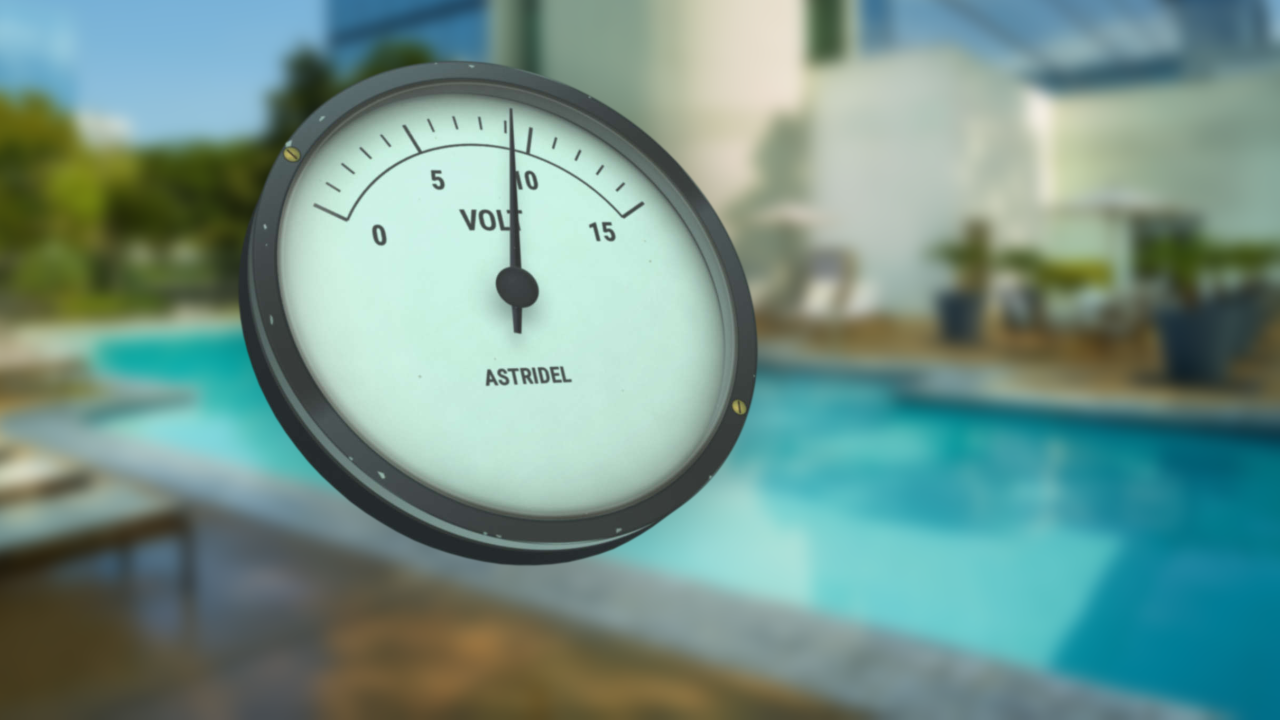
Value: 9 V
